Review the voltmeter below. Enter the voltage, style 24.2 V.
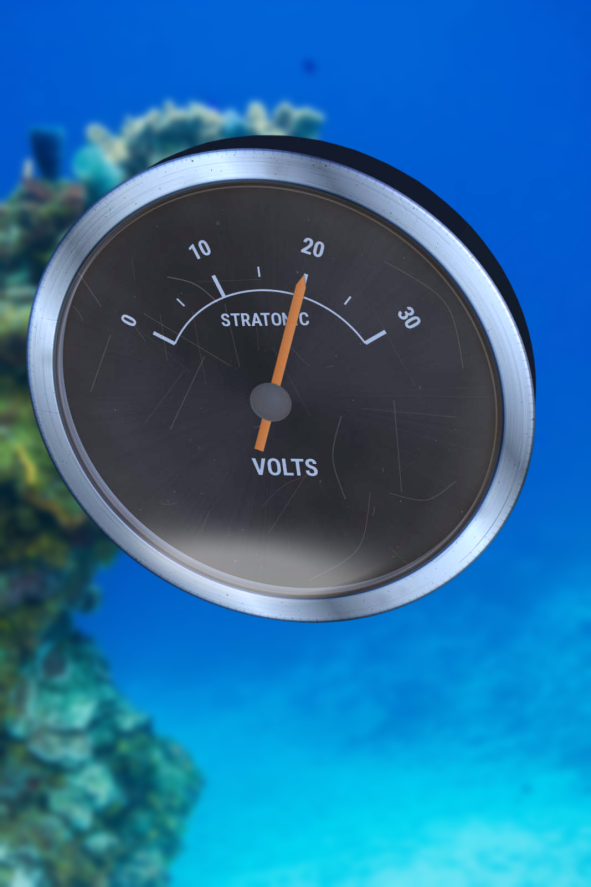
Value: 20 V
